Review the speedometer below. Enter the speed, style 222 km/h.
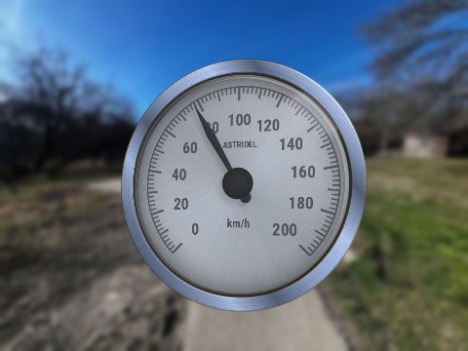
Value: 78 km/h
